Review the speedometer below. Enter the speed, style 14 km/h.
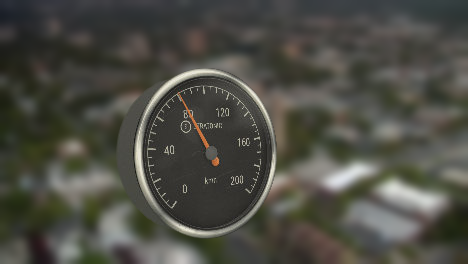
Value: 80 km/h
